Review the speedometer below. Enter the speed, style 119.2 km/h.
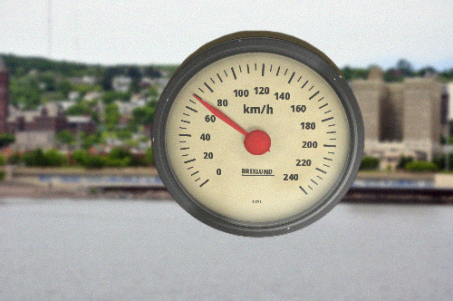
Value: 70 km/h
